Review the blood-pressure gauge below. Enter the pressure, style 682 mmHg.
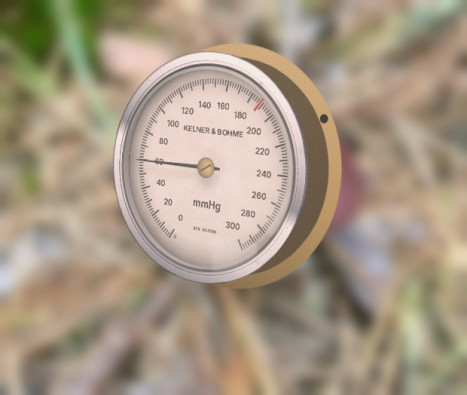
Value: 60 mmHg
